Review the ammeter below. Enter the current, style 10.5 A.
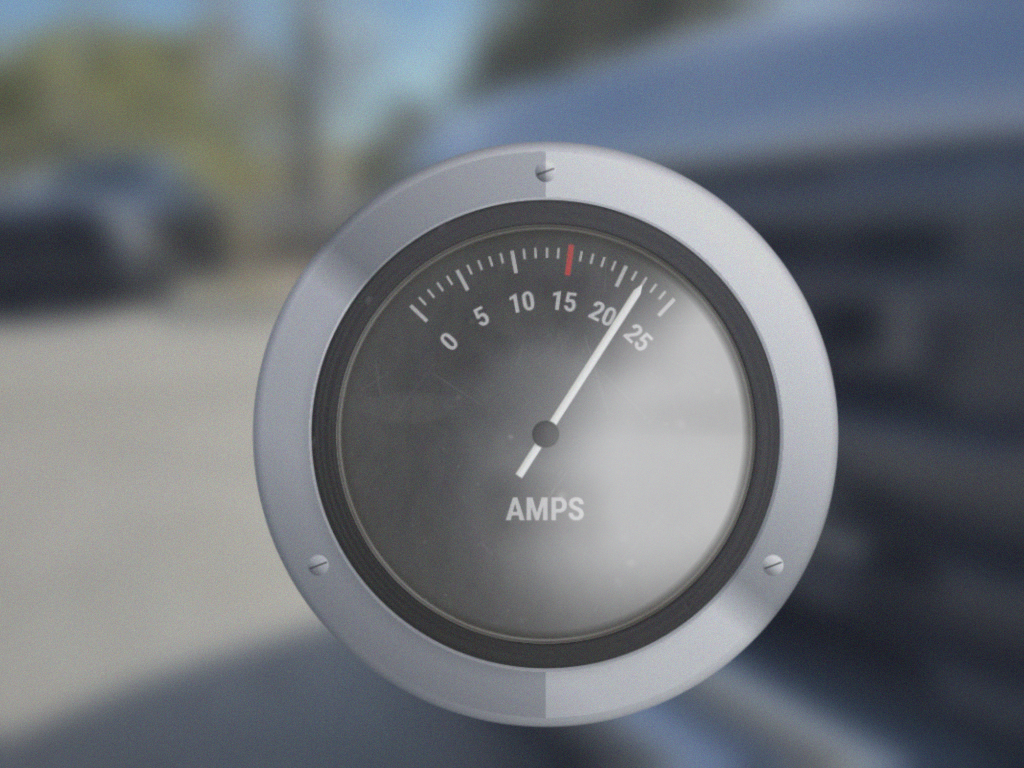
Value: 22 A
